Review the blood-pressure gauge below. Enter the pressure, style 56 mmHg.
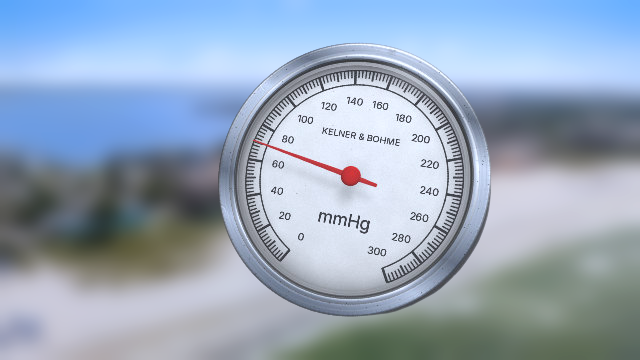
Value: 70 mmHg
